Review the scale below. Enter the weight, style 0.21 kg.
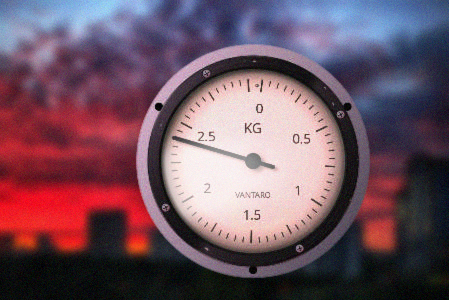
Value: 2.4 kg
